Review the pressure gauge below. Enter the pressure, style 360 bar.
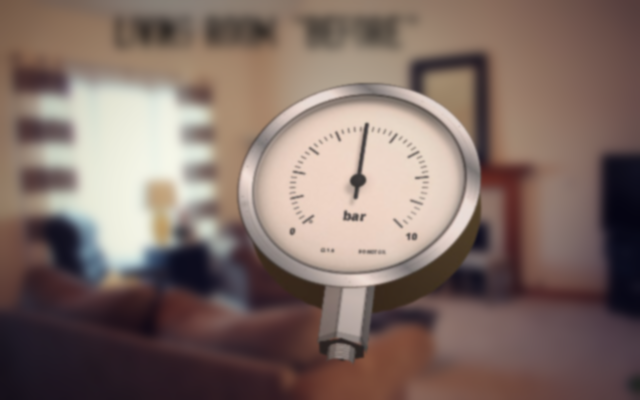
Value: 5 bar
